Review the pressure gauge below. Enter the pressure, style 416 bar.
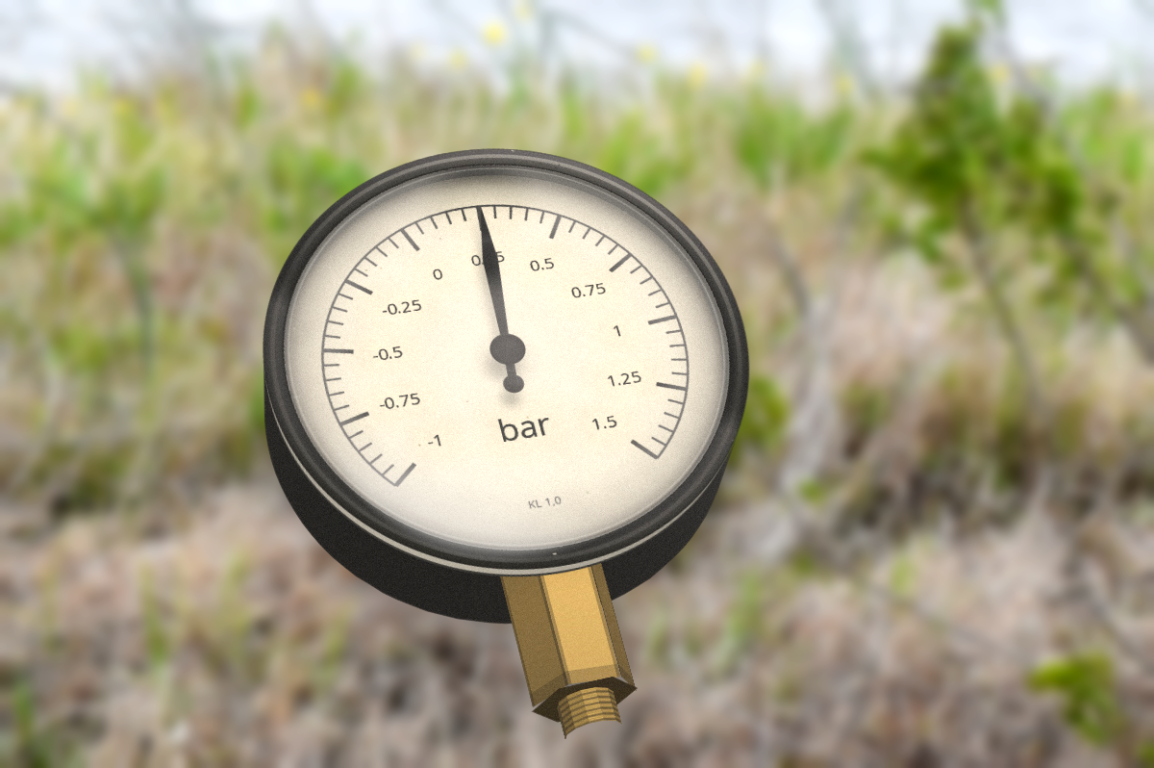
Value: 0.25 bar
